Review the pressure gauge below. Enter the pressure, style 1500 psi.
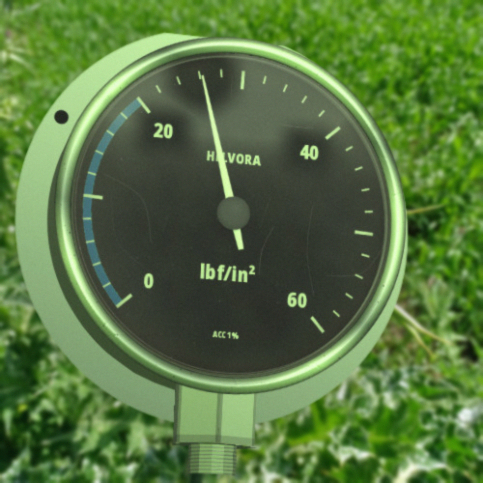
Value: 26 psi
